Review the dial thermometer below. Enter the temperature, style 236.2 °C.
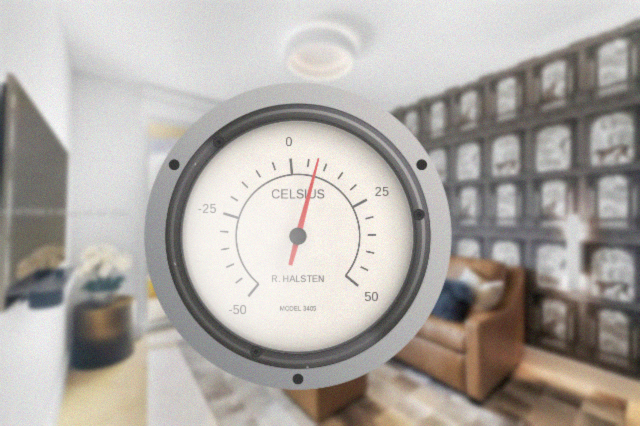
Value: 7.5 °C
